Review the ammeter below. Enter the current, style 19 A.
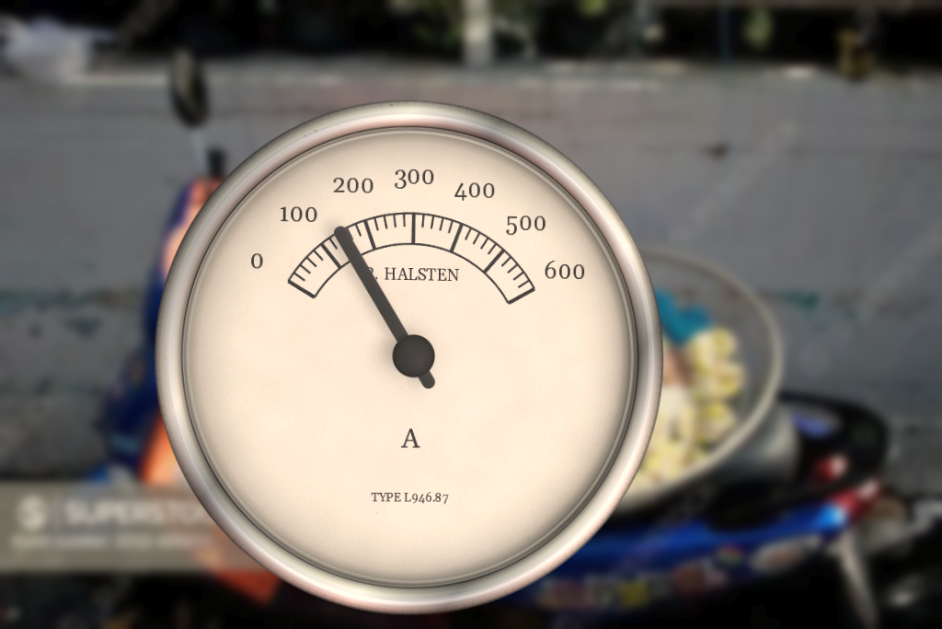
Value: 140 A
